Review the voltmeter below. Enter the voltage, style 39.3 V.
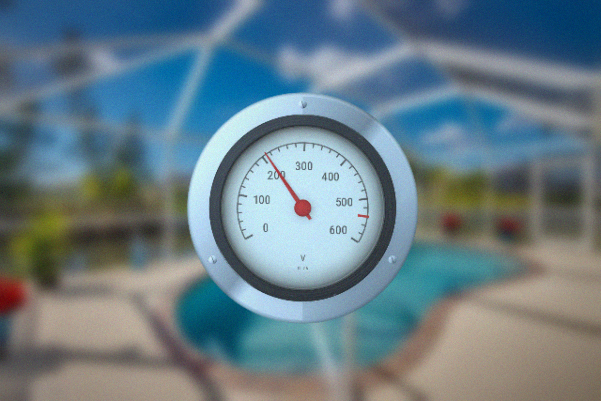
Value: 210 V
